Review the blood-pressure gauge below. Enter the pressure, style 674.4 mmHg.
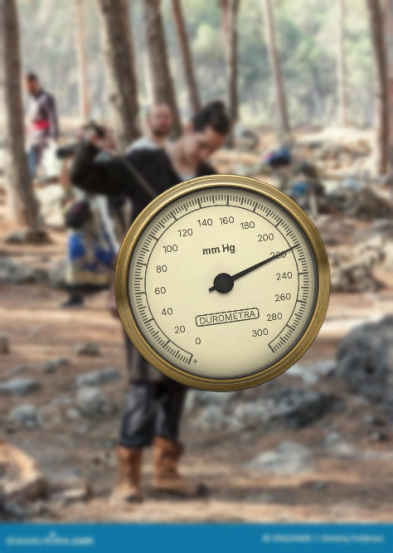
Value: 220 mmHg
